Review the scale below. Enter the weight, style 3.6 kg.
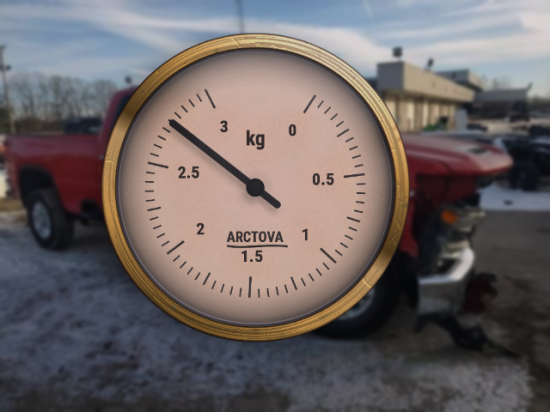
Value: 2.75 kg
